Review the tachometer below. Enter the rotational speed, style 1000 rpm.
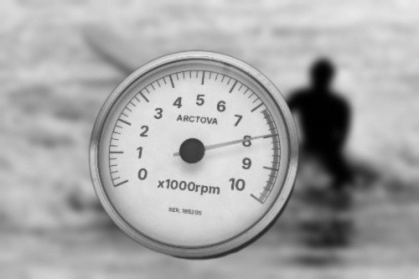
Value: 8000 rpm
